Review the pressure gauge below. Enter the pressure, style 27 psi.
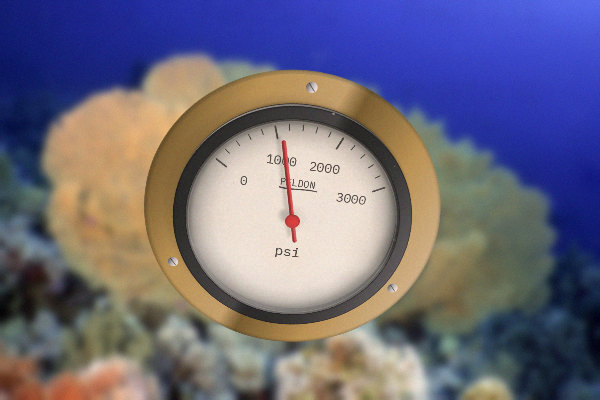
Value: 1100 psi
